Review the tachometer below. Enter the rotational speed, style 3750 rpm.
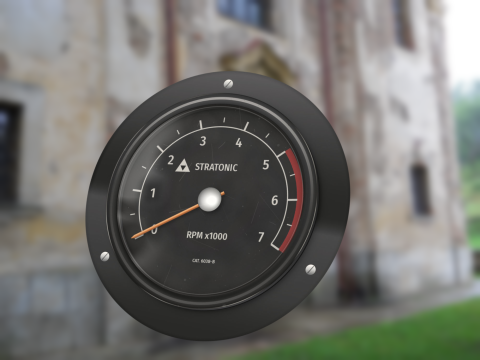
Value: 0 rpm
